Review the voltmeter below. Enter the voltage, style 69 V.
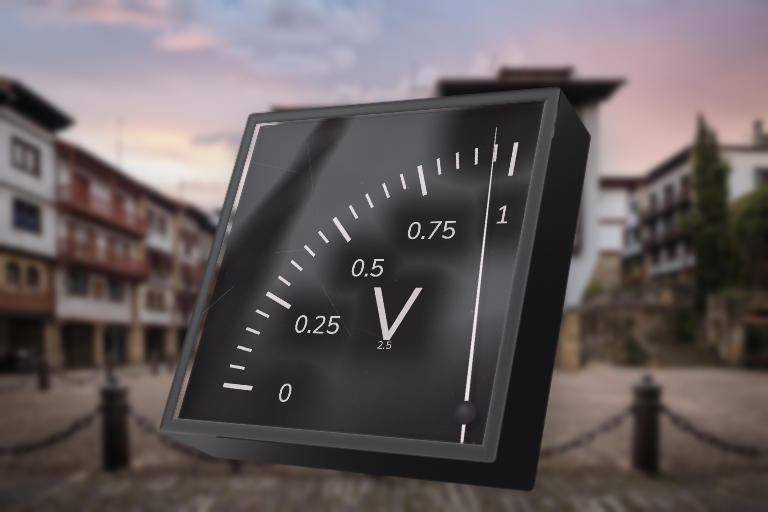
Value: 0.95 V
